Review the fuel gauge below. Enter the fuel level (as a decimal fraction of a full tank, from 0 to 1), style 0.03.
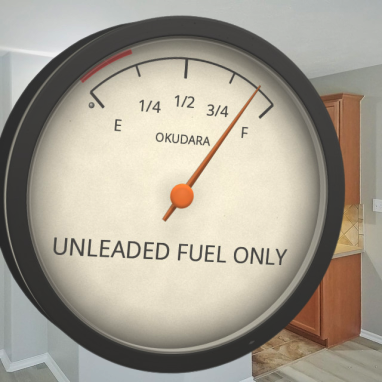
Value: 0.875
